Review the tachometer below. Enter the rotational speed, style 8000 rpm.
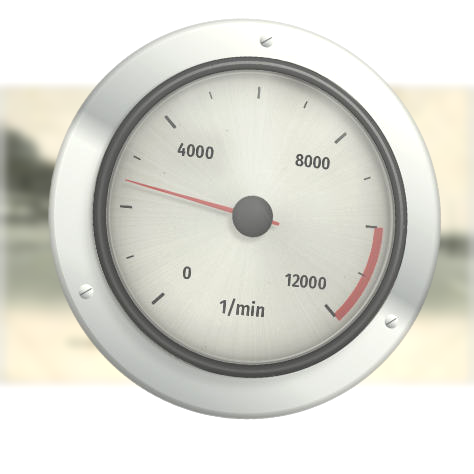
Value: 2500 rpm
